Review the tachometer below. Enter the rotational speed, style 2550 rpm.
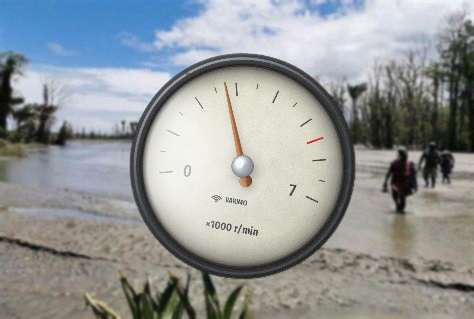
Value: 2750 rpm
